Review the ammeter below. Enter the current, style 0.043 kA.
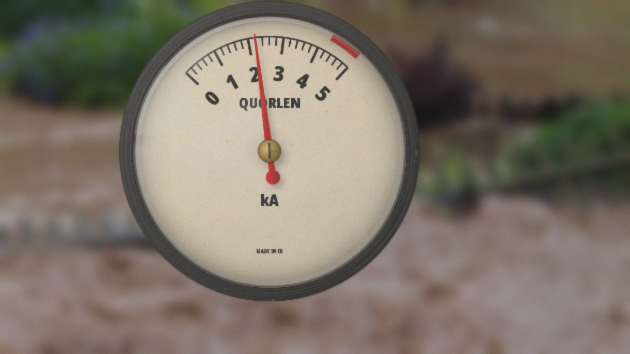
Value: 2.2 kA
